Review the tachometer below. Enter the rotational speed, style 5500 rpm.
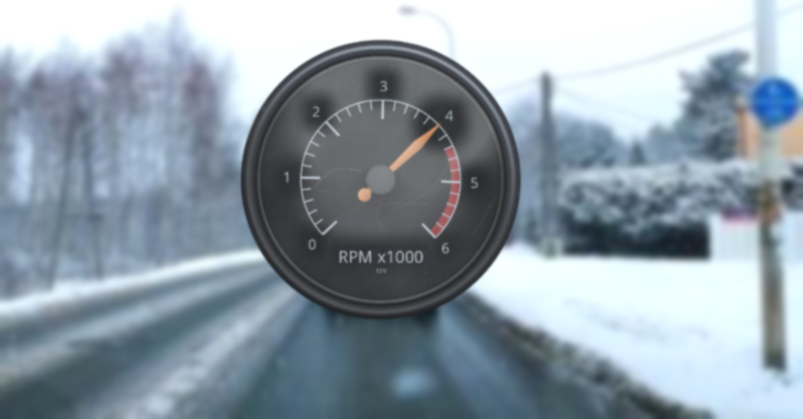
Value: 4000 rpm
